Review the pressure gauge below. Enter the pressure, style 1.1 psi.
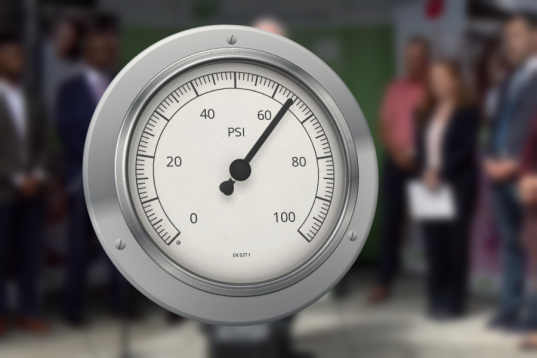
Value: 64 psi
